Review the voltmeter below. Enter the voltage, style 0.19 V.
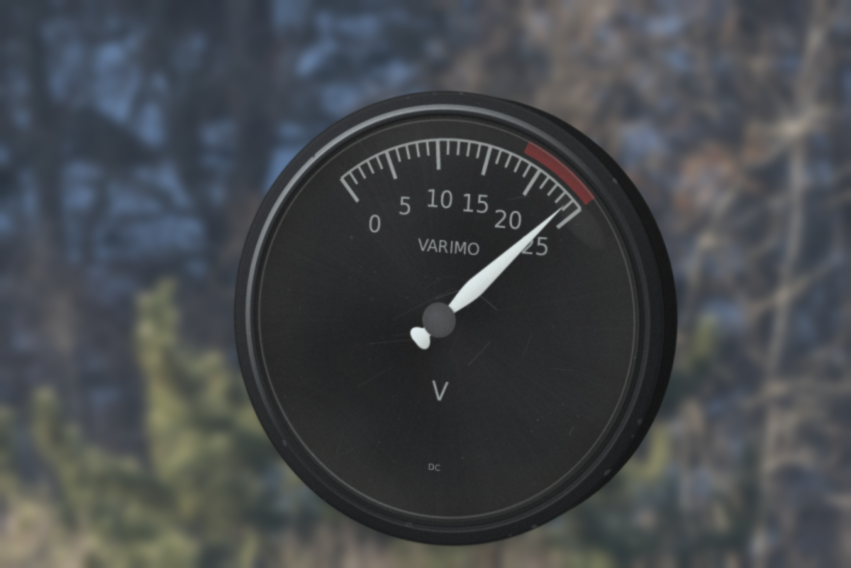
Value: 24 V
